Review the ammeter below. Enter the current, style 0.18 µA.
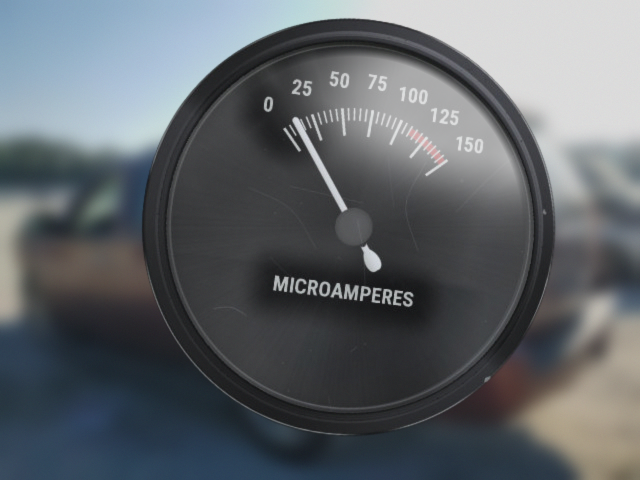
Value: 10 µA
